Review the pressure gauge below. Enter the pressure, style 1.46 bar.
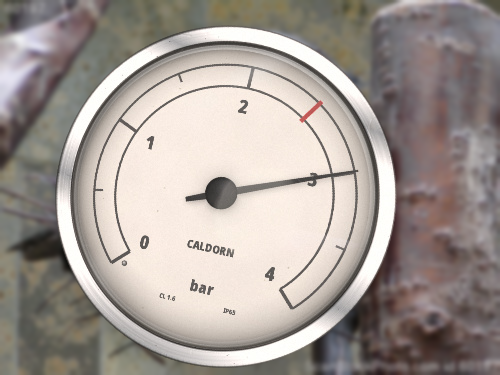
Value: 3 bar
